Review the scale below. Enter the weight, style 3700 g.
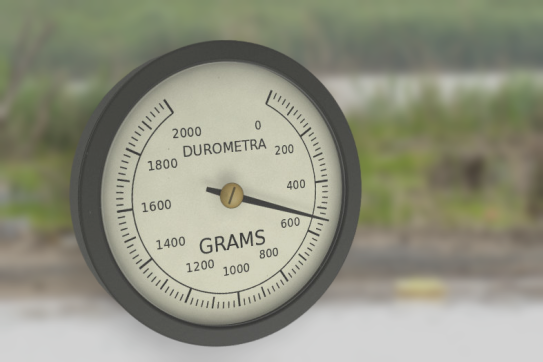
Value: 540 g
